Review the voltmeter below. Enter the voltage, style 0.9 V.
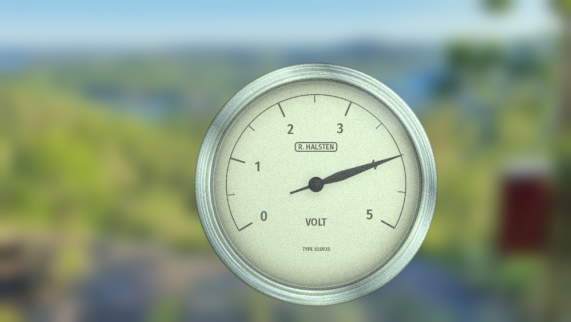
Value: 4 V
